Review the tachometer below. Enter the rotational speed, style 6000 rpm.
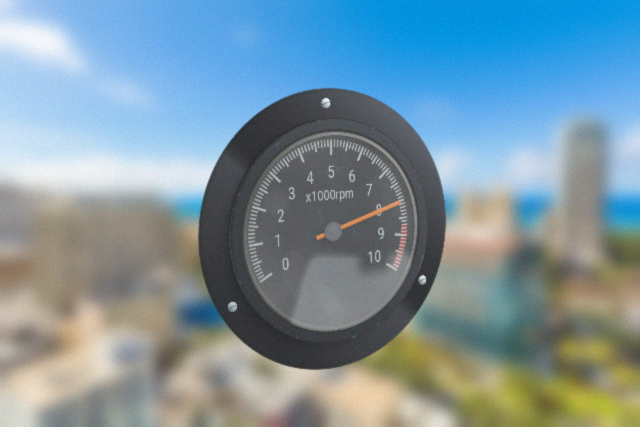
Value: 8000 rpm
